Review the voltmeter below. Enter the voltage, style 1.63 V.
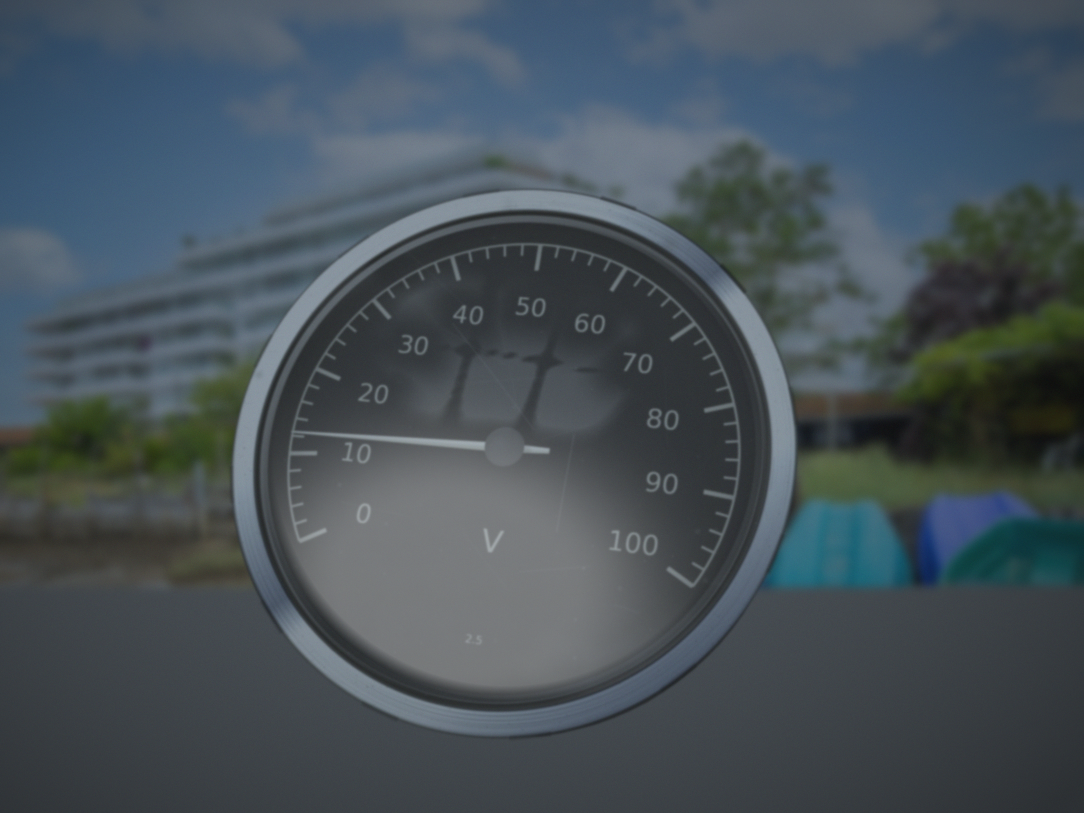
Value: 12 V
